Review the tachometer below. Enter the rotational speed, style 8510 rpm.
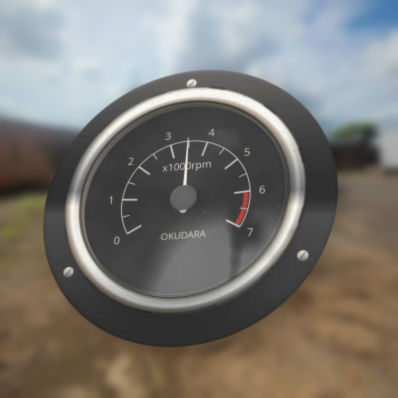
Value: 3500 rpm
